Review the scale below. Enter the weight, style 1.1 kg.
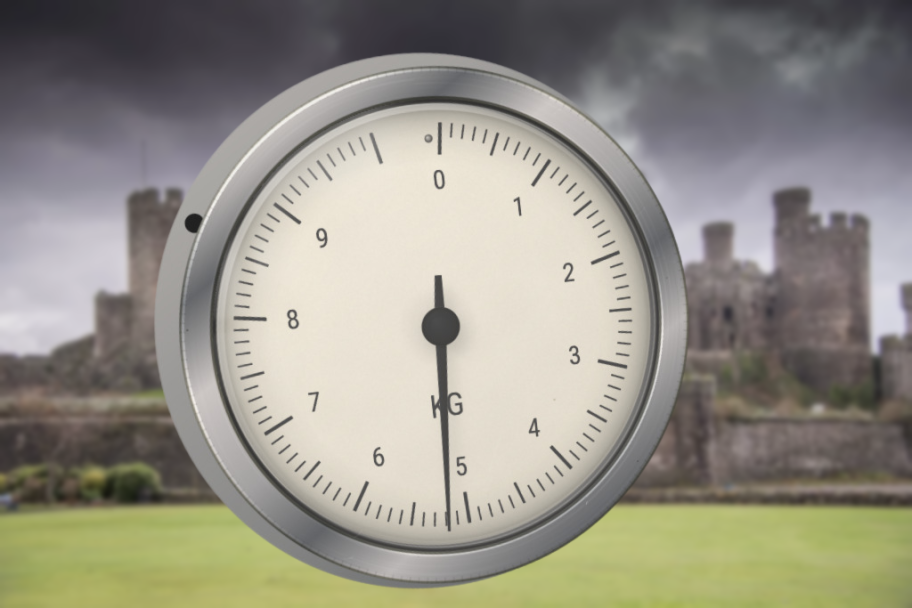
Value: 5.2 kg
